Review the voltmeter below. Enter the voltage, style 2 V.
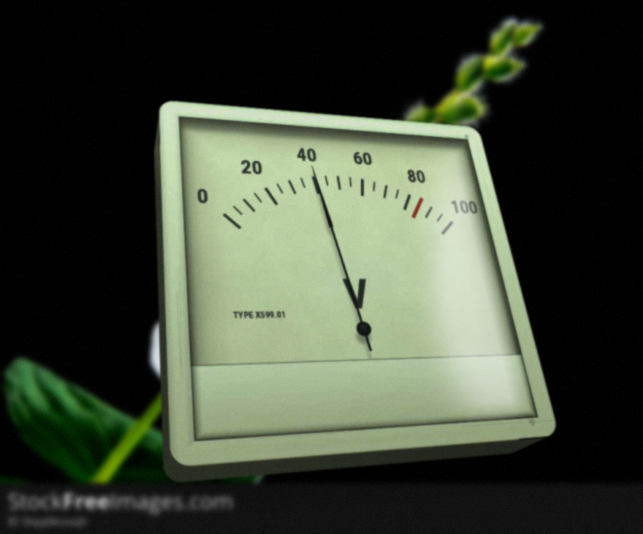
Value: 40 V
